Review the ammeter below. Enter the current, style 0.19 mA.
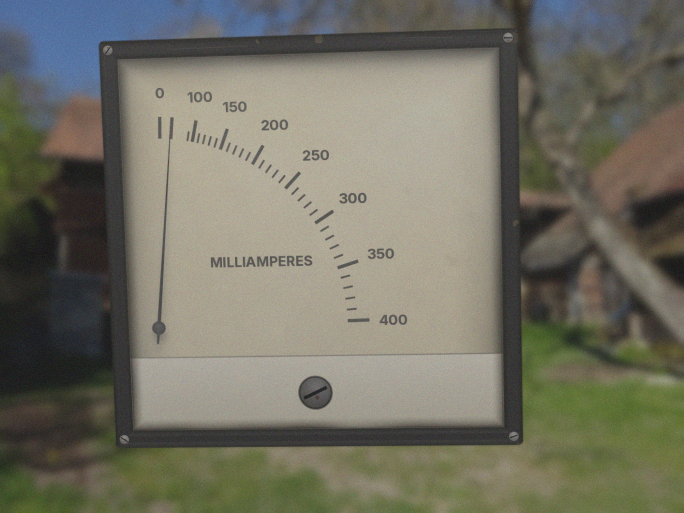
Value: 50 mA
